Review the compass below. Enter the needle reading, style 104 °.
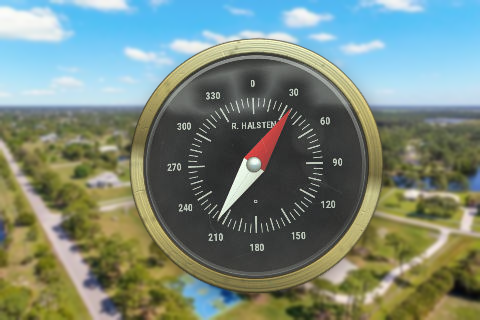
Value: 35 °
